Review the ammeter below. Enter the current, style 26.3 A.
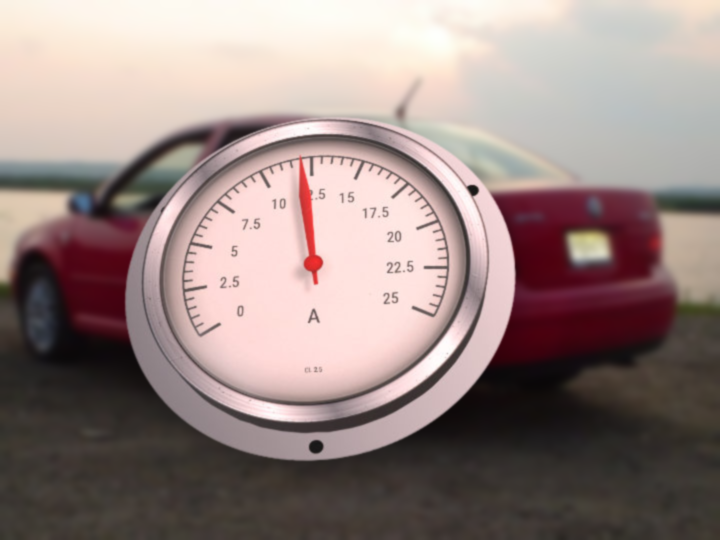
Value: 12 A
